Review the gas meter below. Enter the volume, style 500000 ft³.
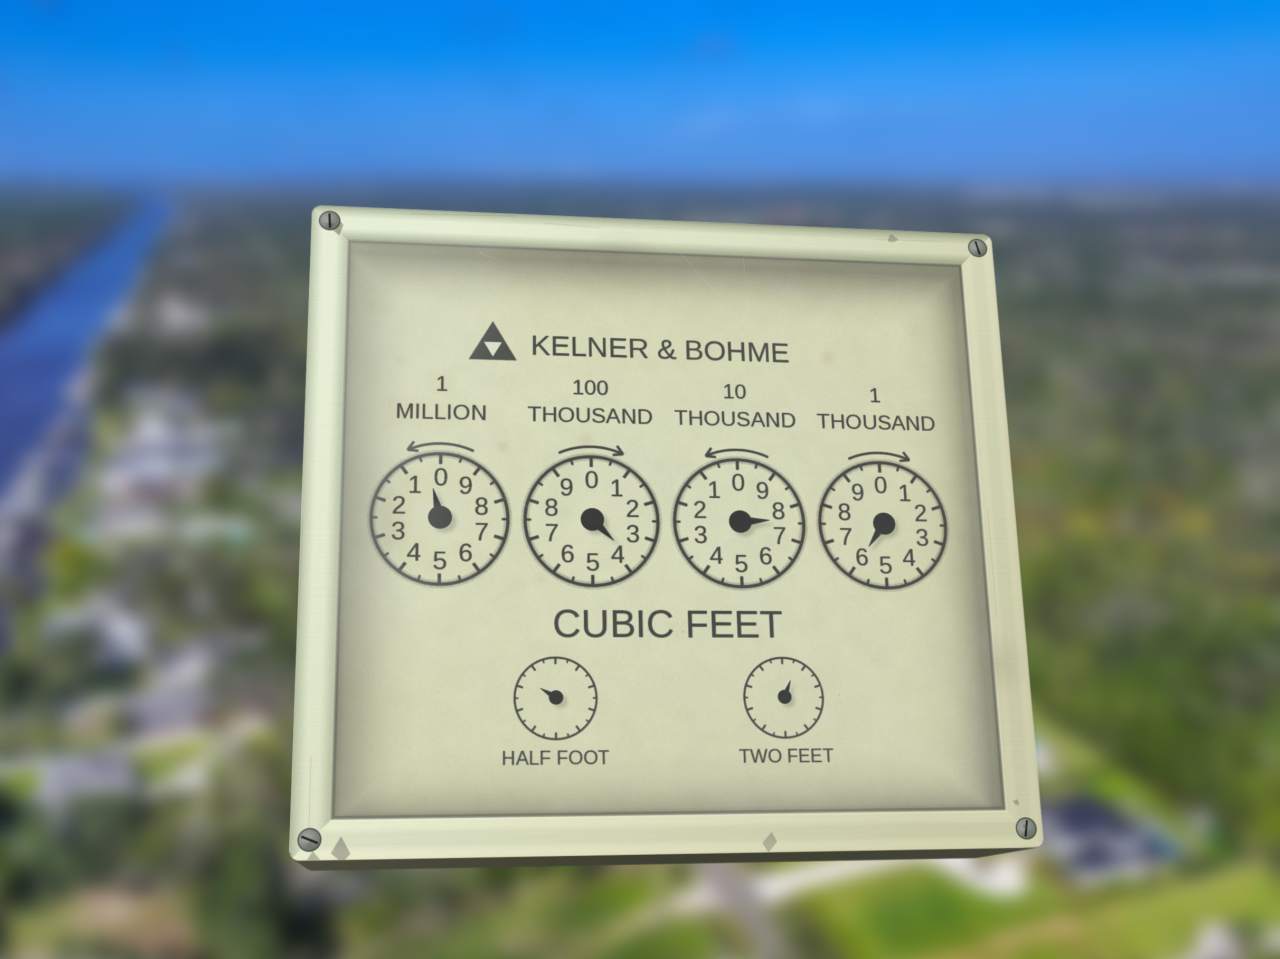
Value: 37600 ft³
